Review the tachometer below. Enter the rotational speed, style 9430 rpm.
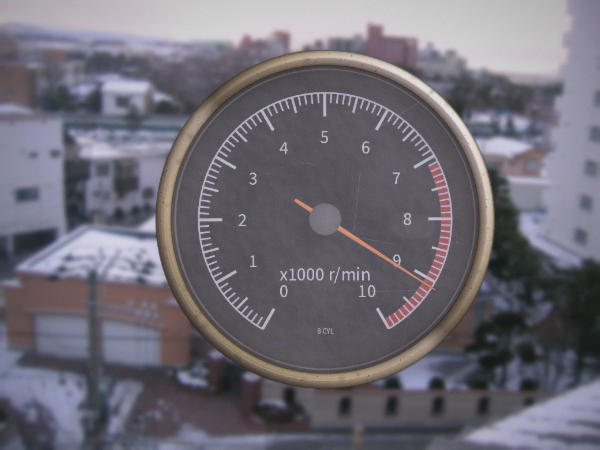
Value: 9100 rpm
